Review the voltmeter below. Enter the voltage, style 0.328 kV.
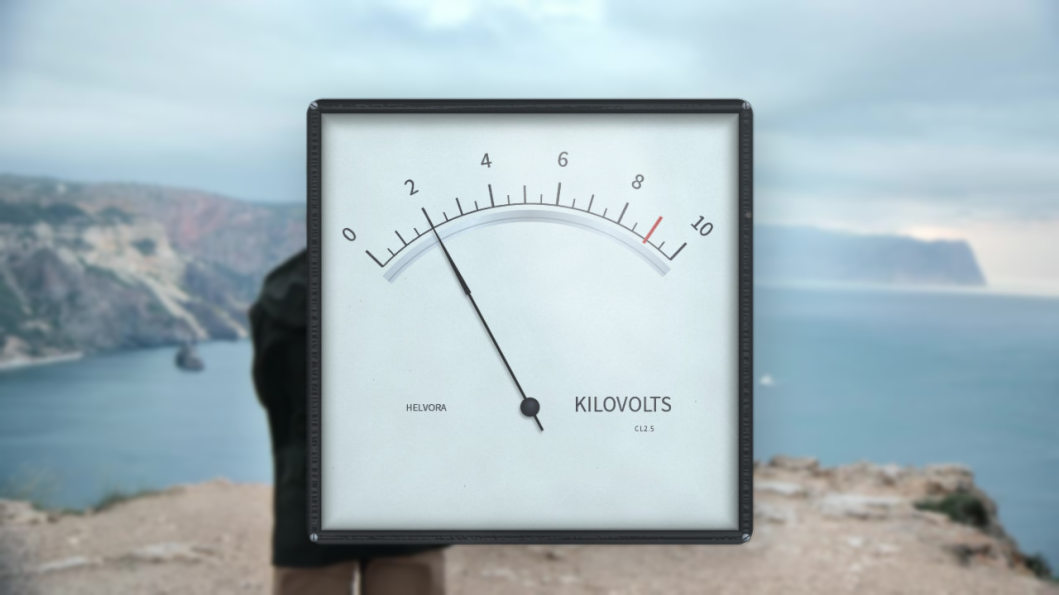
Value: 2 kV
